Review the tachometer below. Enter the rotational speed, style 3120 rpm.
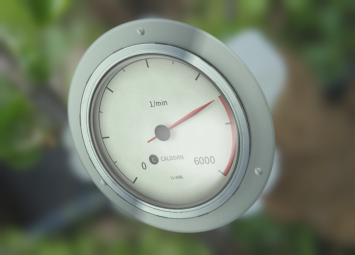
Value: 4500 rpm
